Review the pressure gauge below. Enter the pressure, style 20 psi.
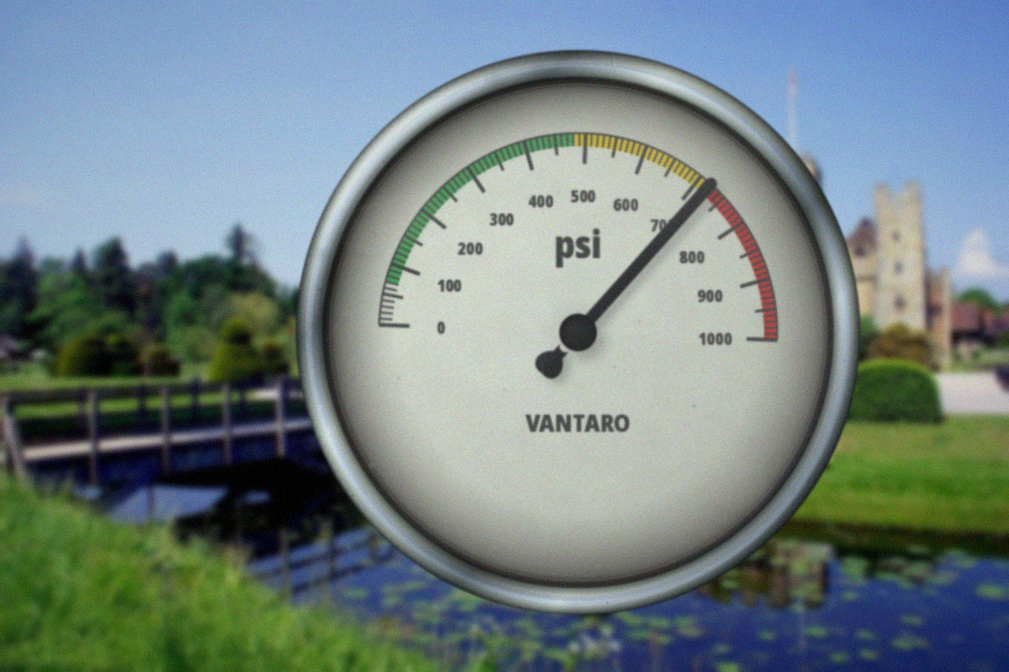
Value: 720 psi
